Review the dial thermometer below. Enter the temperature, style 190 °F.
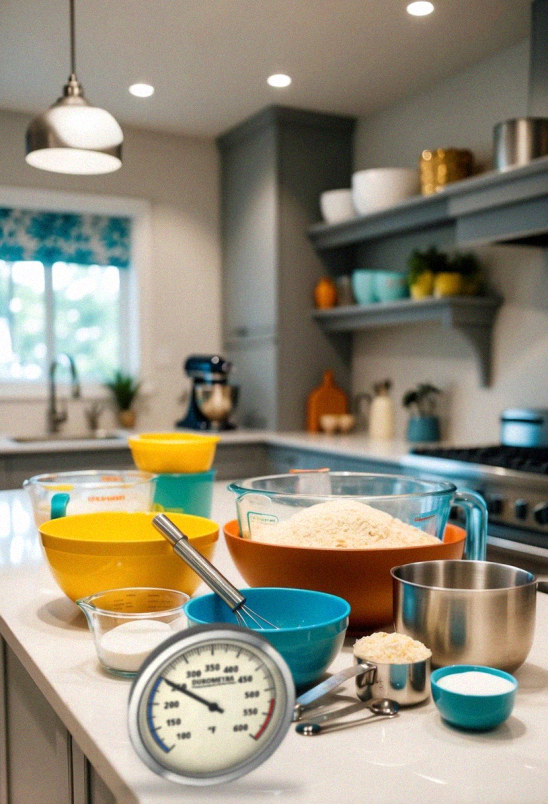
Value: 250 °F
